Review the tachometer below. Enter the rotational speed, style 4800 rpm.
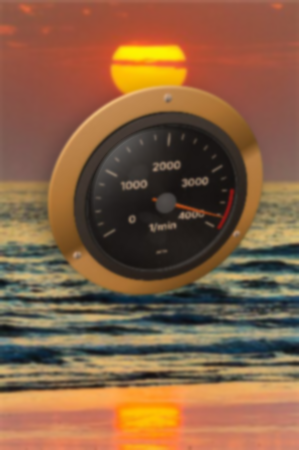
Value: 3800 rpm
